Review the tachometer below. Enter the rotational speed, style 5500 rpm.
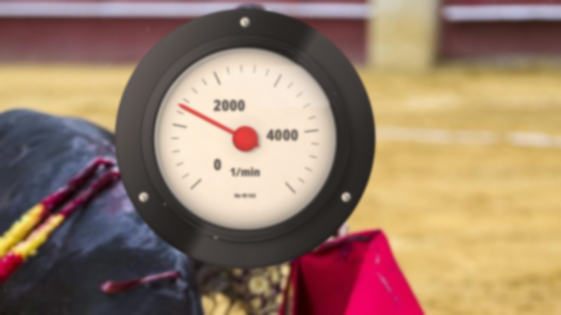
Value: 1300 rpm
